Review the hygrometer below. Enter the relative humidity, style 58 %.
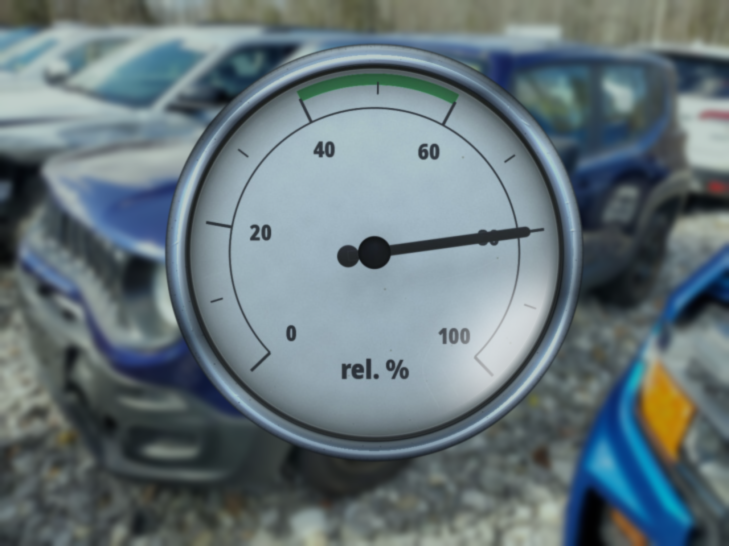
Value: 80 %
